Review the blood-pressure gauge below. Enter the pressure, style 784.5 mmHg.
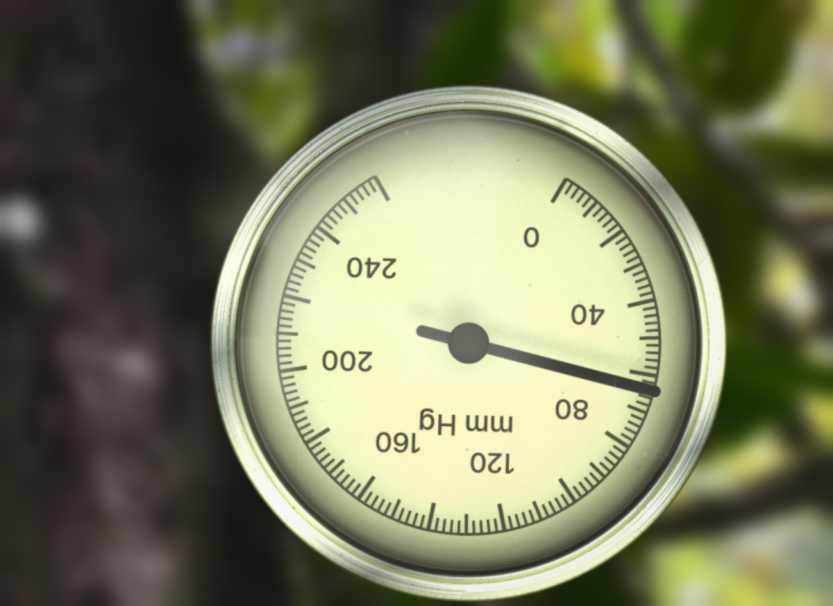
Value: 64 mmHg
